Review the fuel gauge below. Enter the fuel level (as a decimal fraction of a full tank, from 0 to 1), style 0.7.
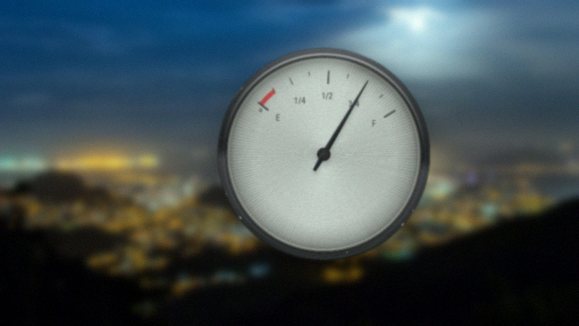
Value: 0.75
